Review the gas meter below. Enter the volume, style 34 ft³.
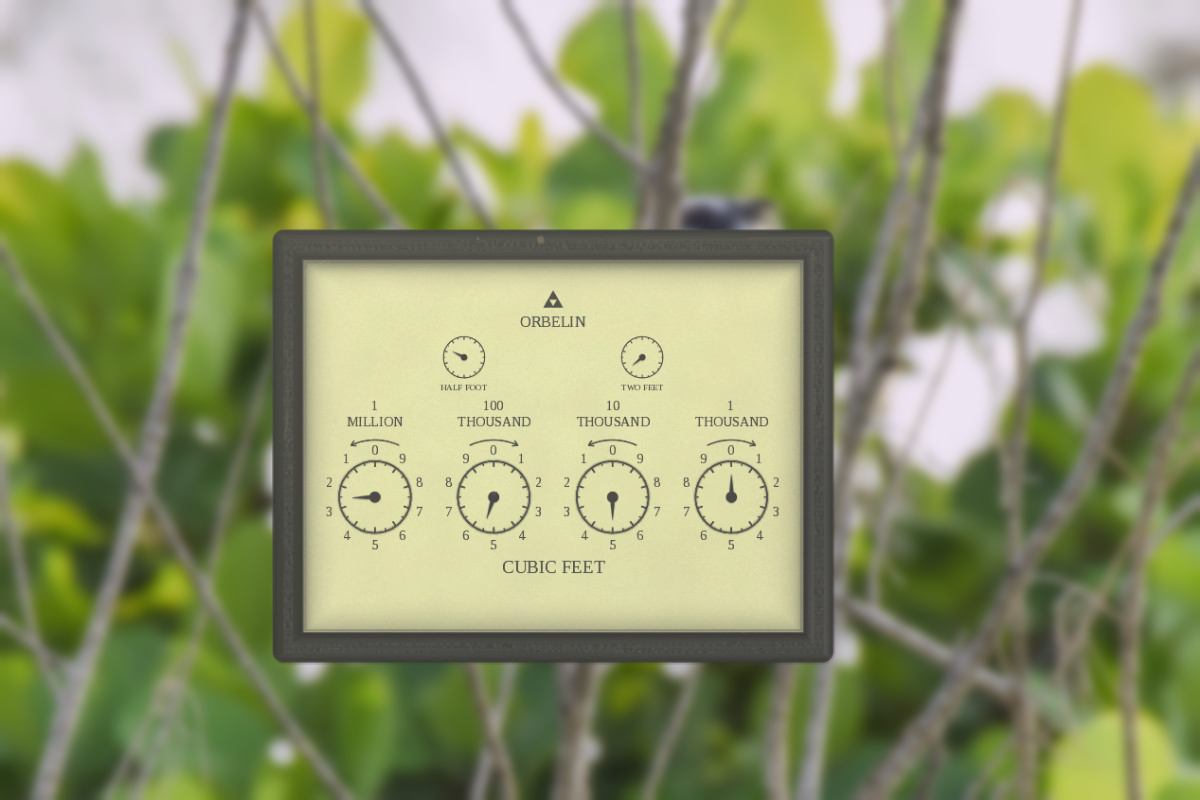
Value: 255000 ft³
